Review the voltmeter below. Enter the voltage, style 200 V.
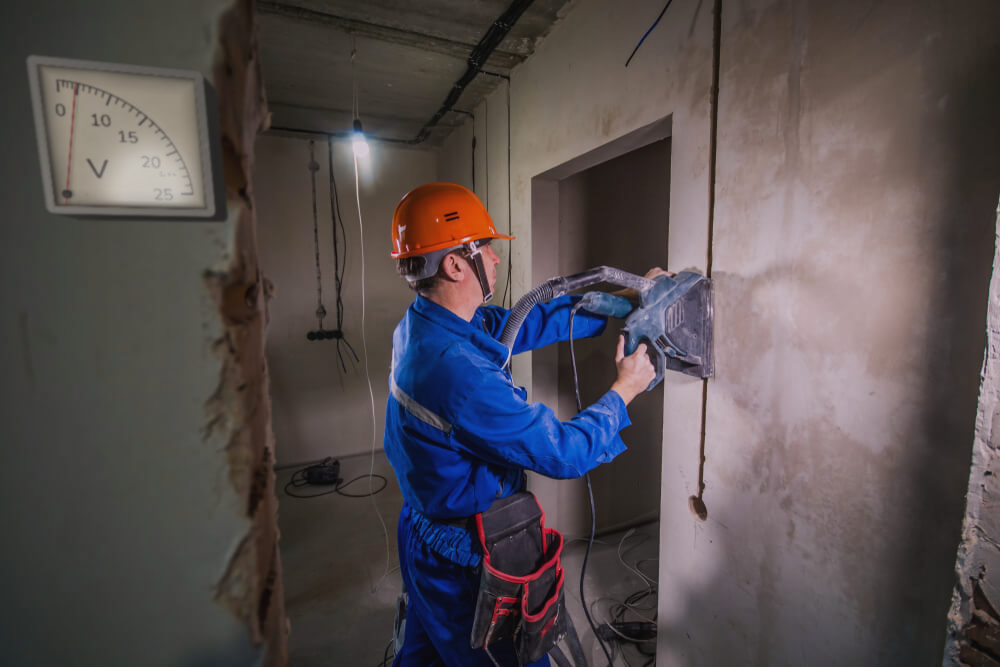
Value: 5 V
